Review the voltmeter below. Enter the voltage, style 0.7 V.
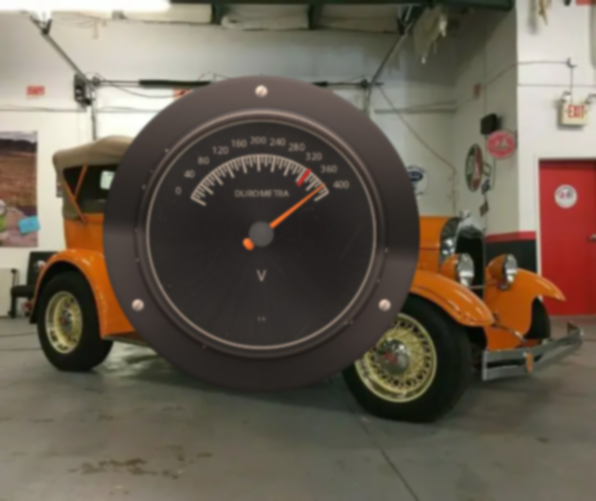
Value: 380 V
